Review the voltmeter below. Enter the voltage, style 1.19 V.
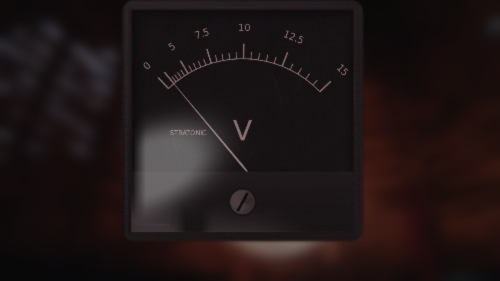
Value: 2.5 V
